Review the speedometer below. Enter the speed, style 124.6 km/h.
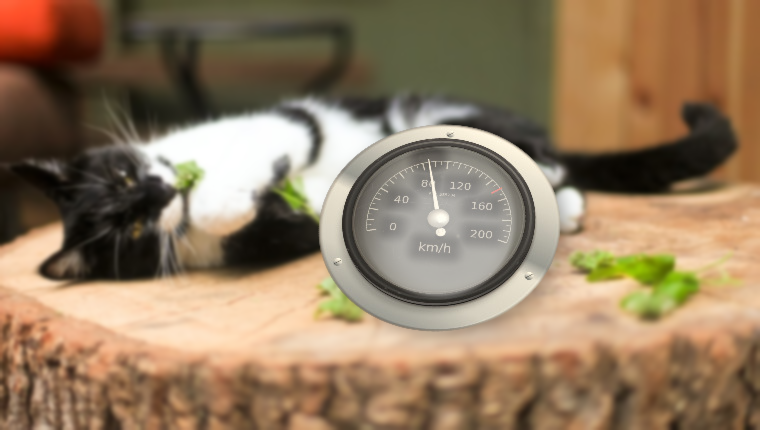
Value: 85 km/h
